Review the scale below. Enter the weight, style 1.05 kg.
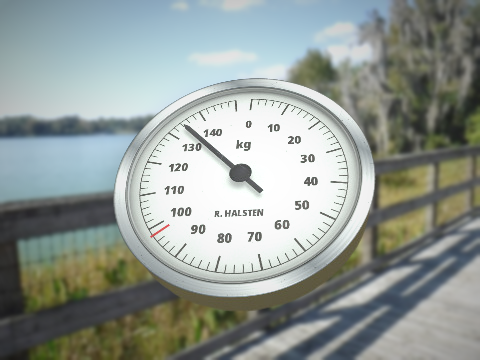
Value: 134 kg
